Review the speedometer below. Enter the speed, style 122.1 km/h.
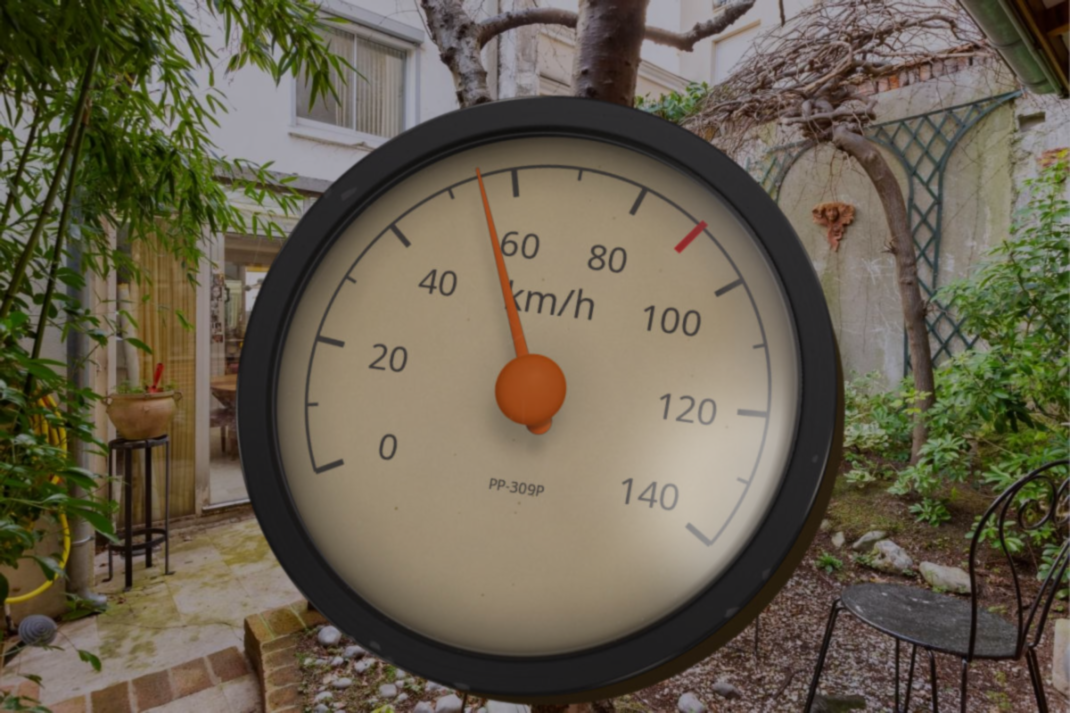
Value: 55 km/h
